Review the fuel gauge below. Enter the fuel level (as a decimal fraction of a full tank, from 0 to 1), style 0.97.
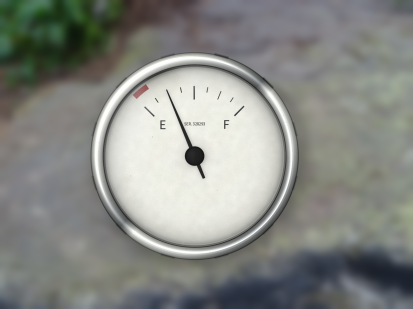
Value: 0.25
